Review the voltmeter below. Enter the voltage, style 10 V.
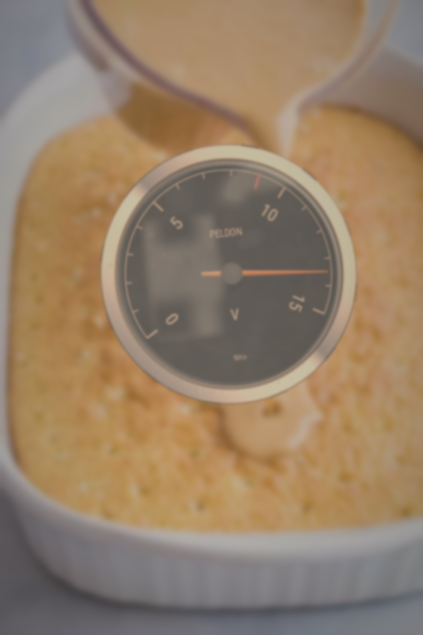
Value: 13.5 V
